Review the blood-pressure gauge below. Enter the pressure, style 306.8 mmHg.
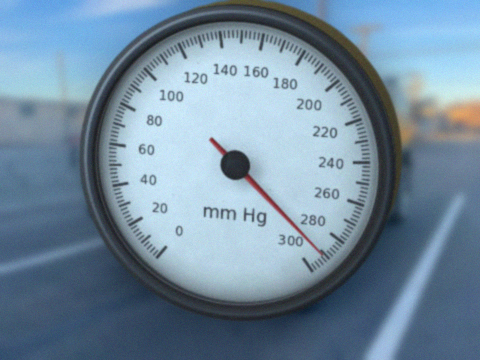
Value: 290 mmHg
